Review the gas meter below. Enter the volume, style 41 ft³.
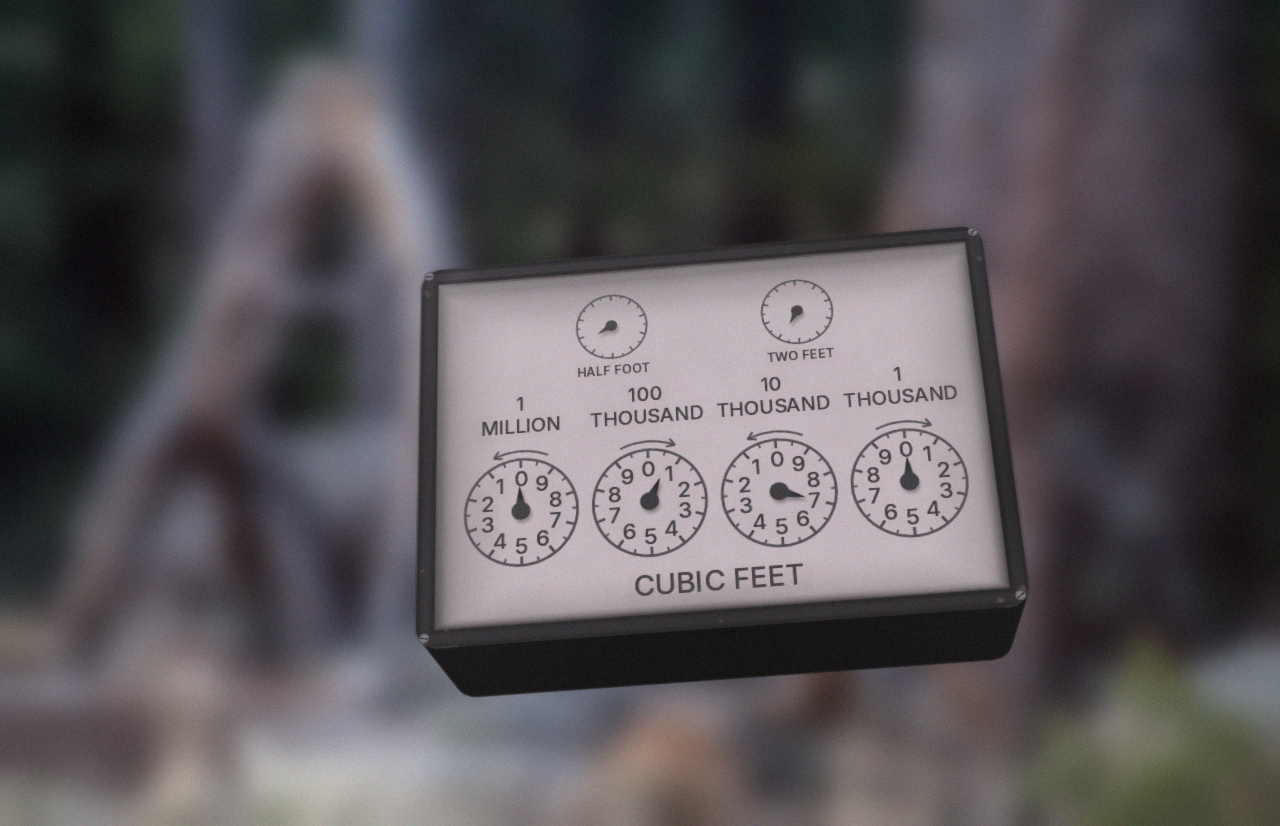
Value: 7000 ft³
